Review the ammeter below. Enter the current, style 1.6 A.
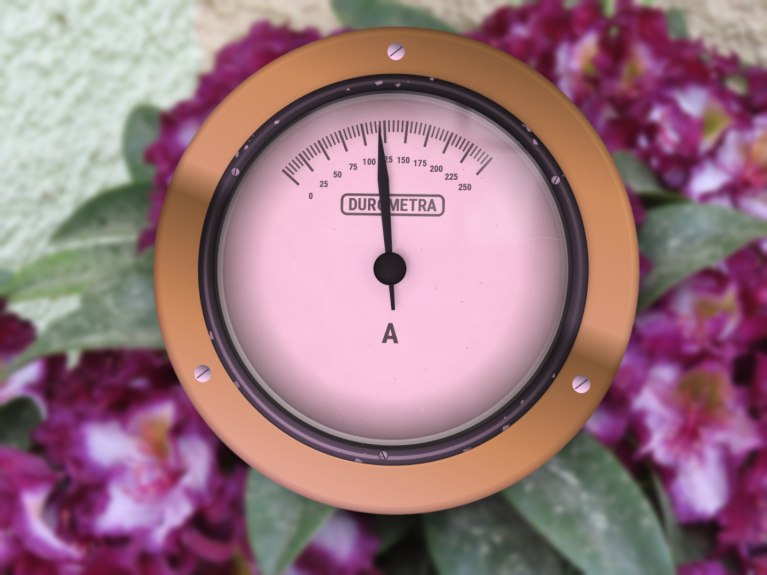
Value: 120 A
